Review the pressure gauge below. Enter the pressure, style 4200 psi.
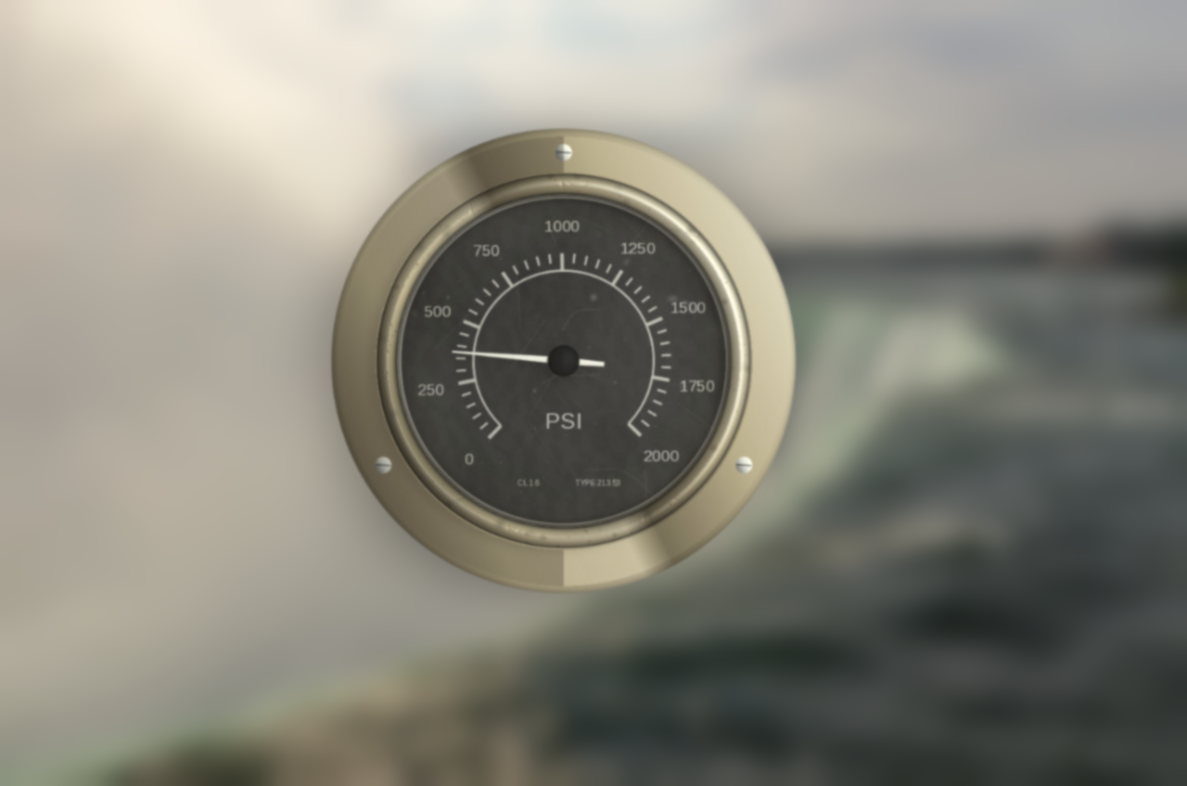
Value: 375 psi
